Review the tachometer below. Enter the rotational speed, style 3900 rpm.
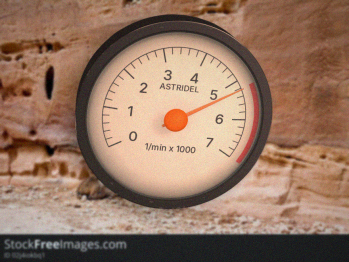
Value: 5200 rpm
